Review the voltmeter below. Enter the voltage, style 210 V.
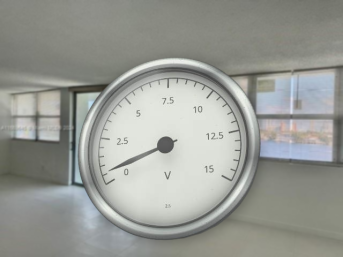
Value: 0.5 V
